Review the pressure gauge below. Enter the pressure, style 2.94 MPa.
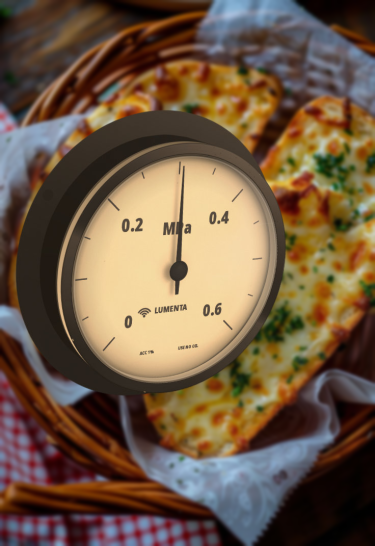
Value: 0.3 MPa
